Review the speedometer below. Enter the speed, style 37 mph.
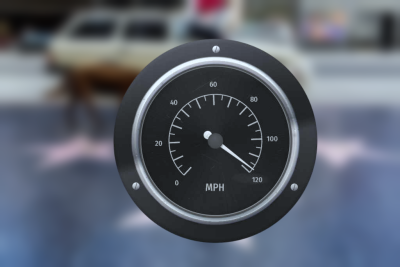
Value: 117.5 mph
